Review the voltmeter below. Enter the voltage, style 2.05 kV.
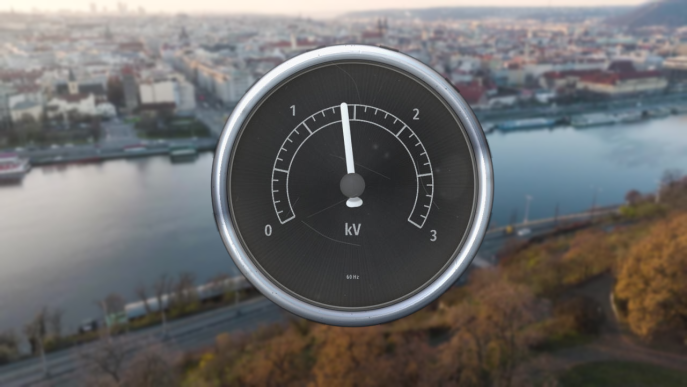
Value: 1.4 kV
